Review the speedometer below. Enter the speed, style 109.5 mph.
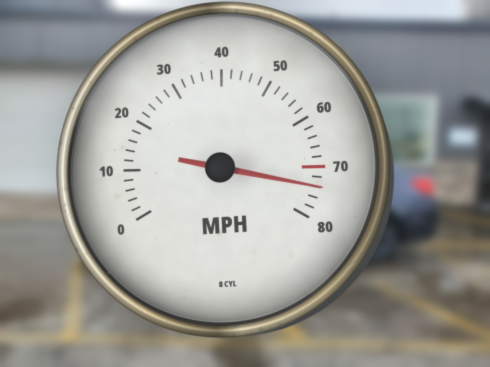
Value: 74 mph
